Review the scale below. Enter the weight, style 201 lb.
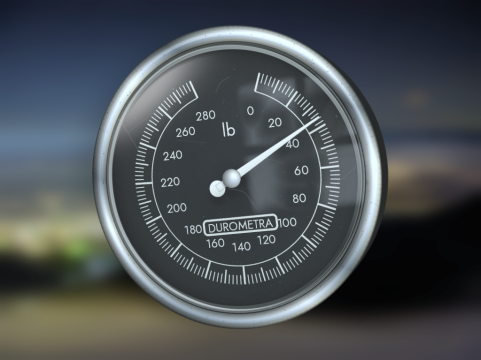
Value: 36 lb
